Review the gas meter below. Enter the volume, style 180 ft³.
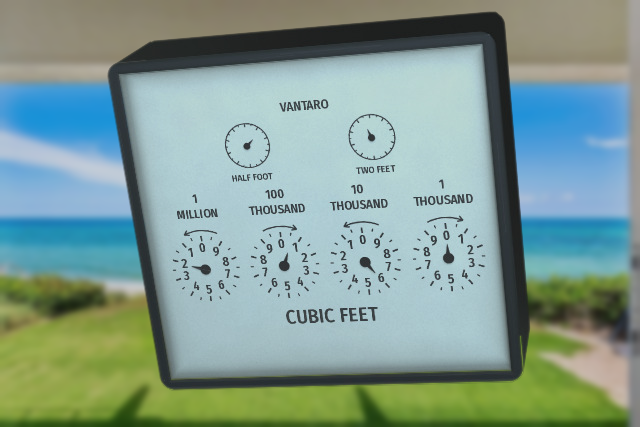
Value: 206000 ft³
